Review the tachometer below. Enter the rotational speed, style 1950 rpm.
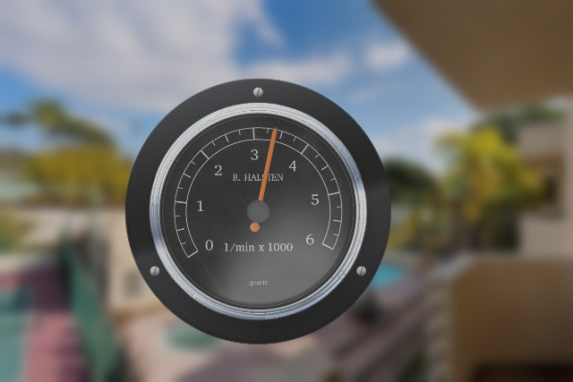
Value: 3375 rpm
